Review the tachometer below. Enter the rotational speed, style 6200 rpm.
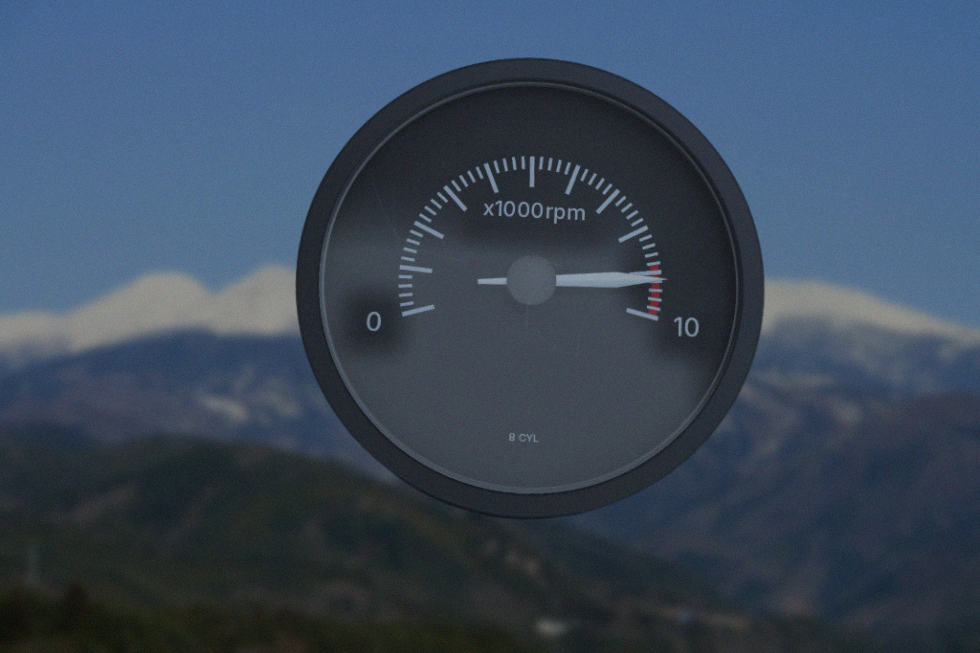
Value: 9200 rpm
